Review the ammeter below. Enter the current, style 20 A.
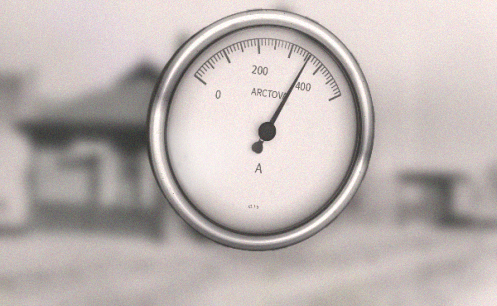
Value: 350 A
